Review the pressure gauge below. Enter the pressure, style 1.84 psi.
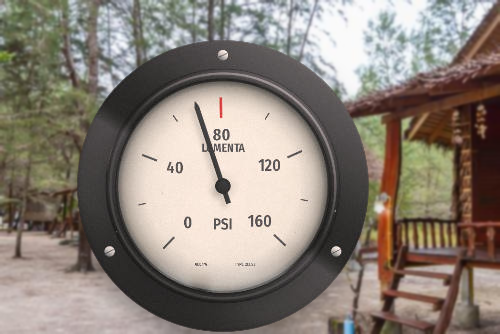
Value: 70 psi
